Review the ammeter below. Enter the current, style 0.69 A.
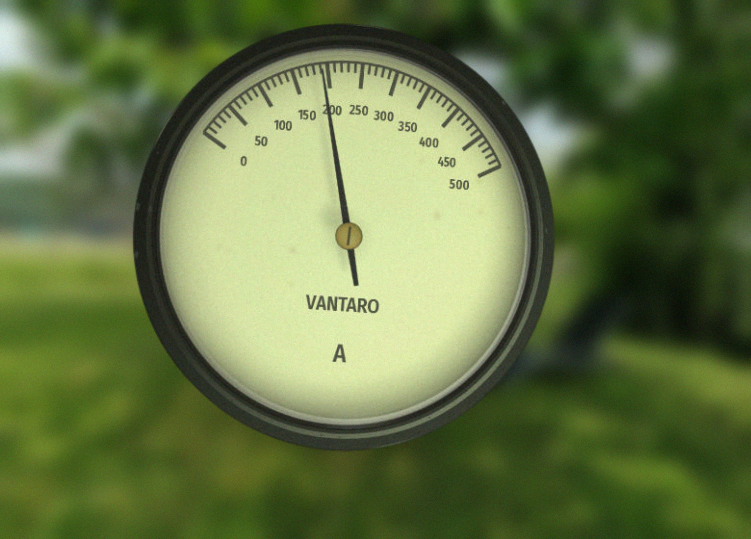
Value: 190 A
